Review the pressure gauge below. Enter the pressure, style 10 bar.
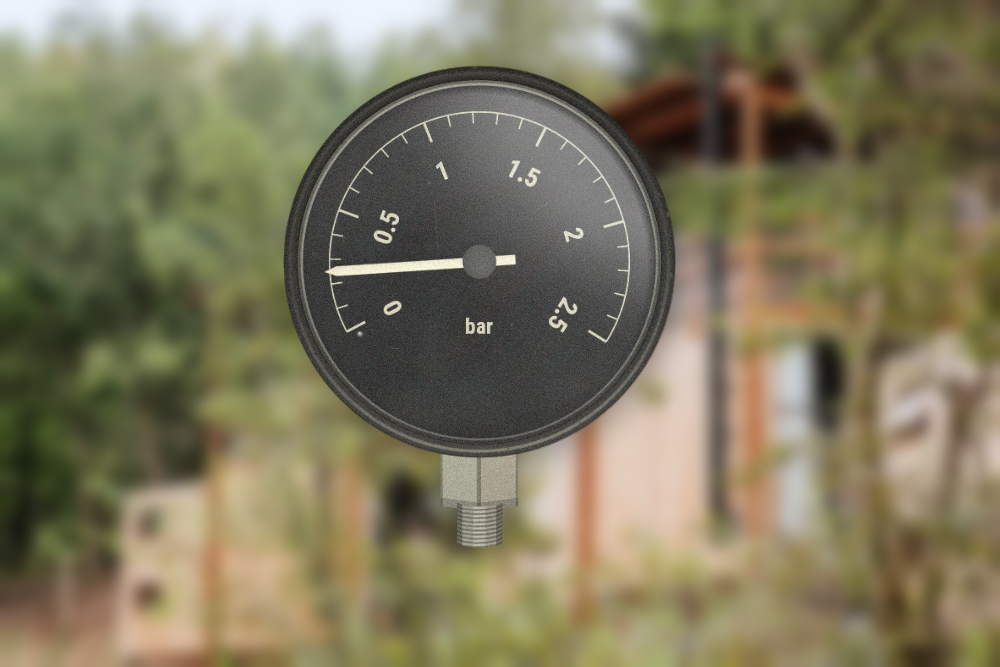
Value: 0.25 bar
